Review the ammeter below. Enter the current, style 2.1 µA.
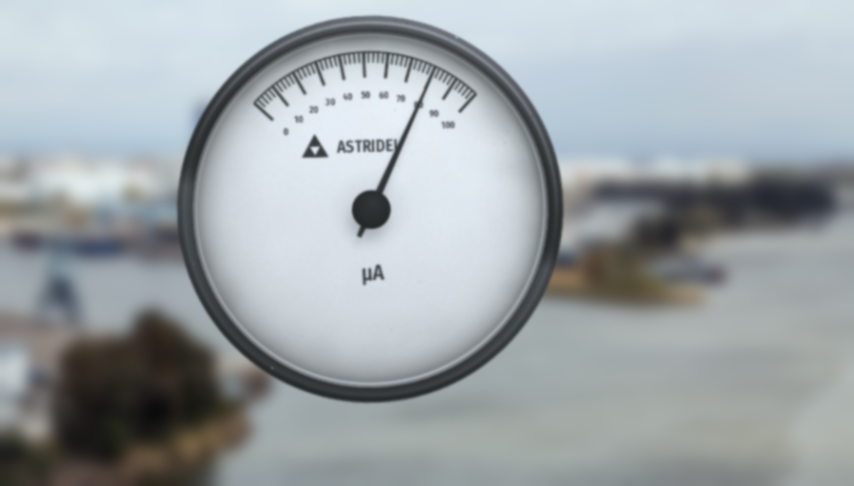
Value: 80 µA
